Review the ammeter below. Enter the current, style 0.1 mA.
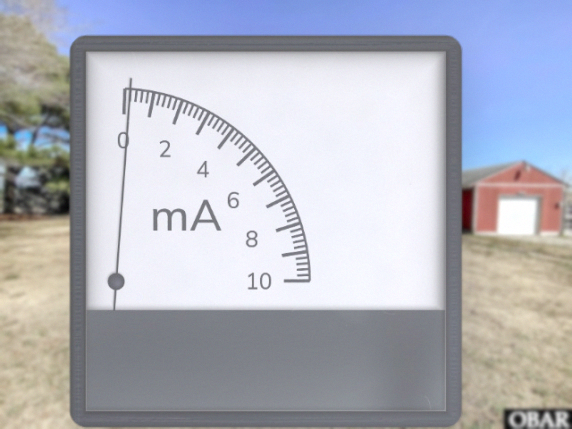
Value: 0.2 mA
